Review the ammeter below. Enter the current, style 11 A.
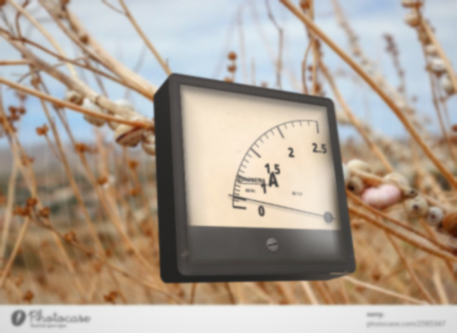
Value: 0.5 A
